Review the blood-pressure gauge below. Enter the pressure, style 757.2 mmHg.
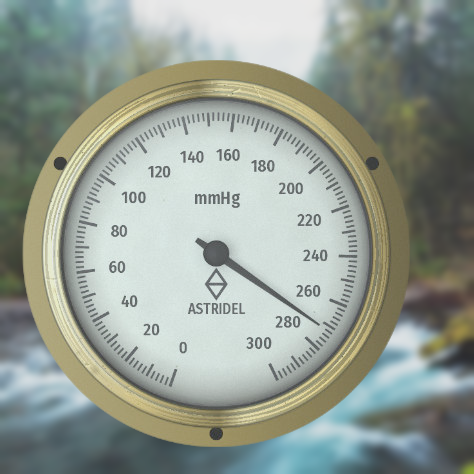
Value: 272 mmHg
